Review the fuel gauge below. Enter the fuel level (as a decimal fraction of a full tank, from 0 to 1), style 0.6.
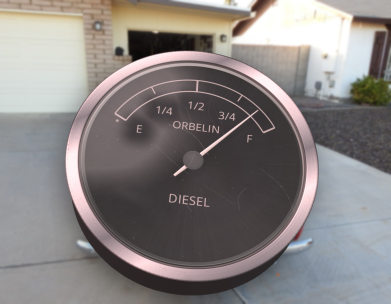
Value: 0.875
